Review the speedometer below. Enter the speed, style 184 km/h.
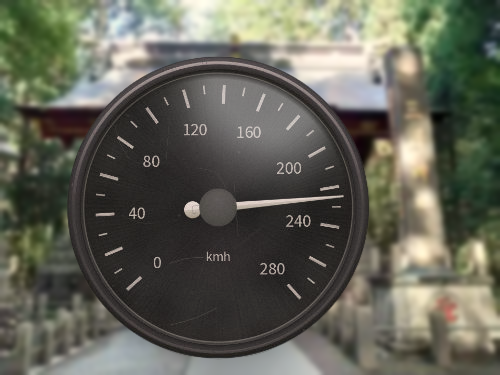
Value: 225 km/h
